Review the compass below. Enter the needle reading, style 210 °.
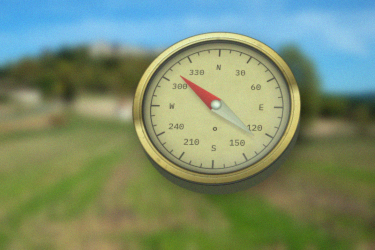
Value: 310 °
